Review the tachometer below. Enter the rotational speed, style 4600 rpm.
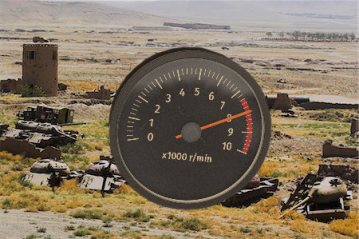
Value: 8000 rpm
